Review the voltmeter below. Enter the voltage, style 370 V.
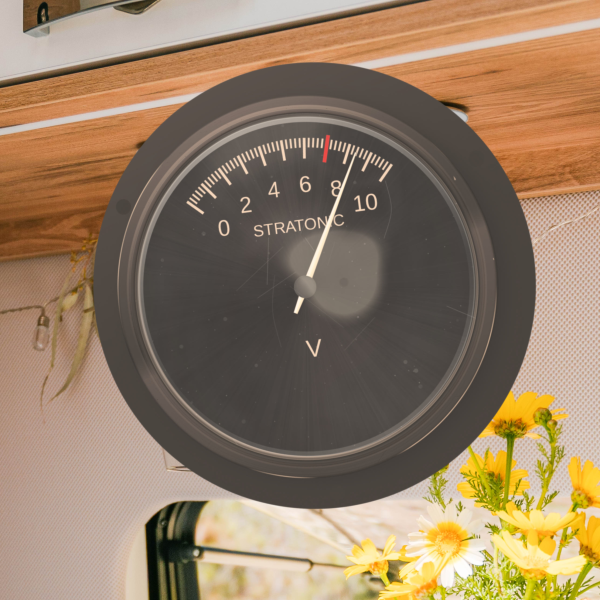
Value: 8.4 V
